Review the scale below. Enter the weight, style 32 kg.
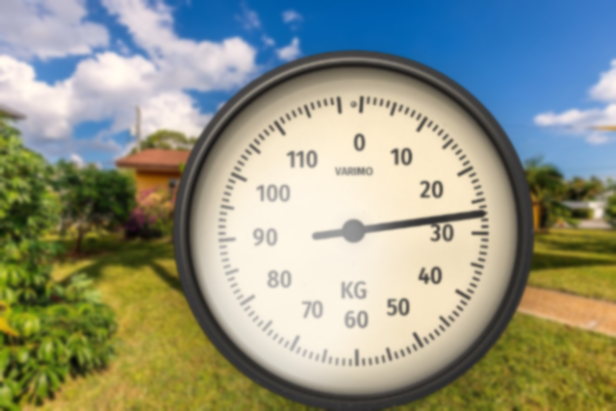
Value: 27 kg
